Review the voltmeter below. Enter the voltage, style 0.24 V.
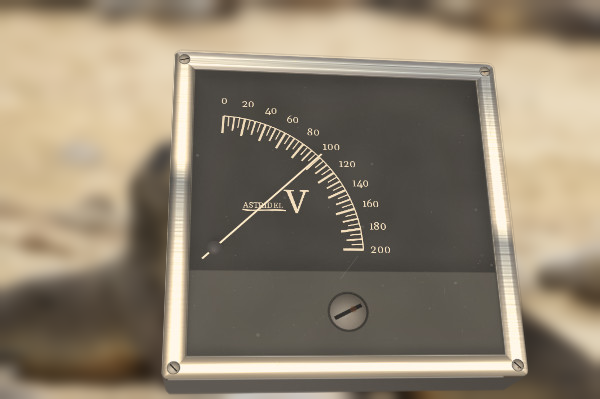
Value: 100 V
